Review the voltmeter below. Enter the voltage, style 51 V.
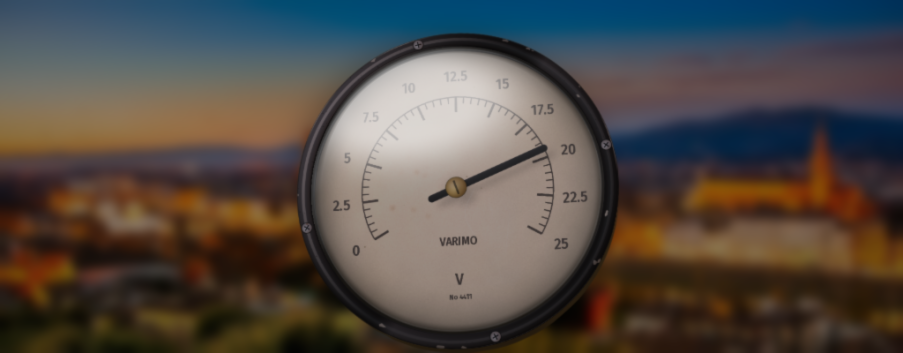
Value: 19.5 V
